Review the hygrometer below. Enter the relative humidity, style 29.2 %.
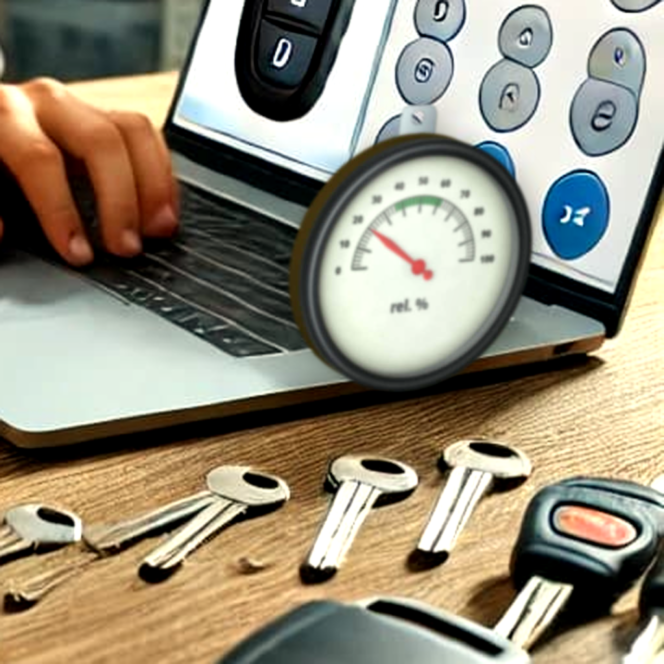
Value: 20 %
